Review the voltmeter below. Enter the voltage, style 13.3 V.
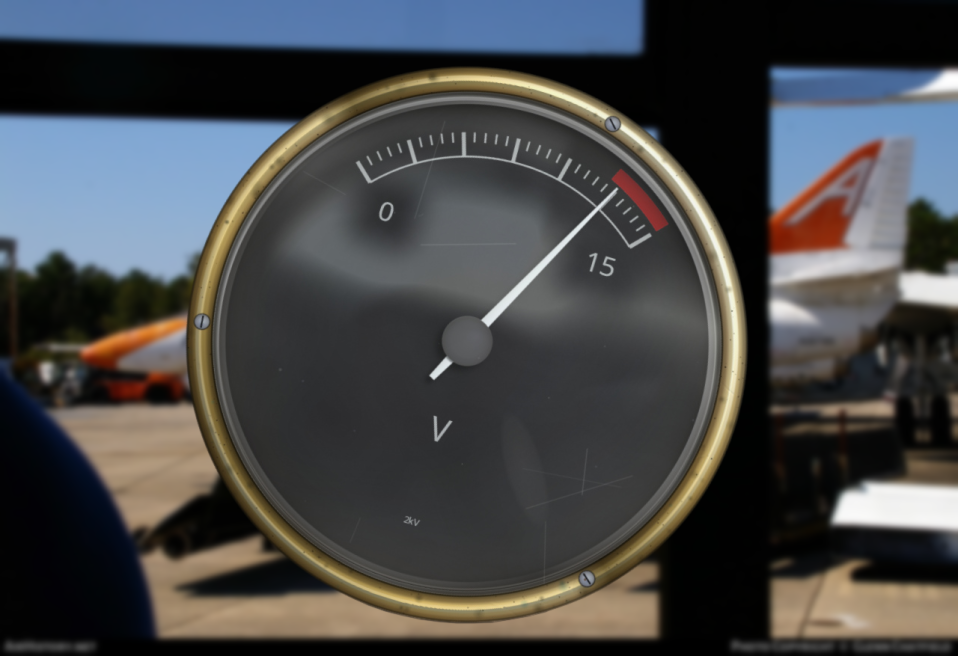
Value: 12.5 V
